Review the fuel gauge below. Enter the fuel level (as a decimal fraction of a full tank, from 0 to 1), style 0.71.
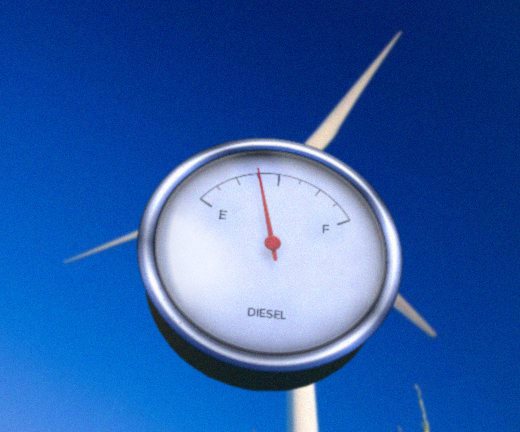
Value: 0.375
